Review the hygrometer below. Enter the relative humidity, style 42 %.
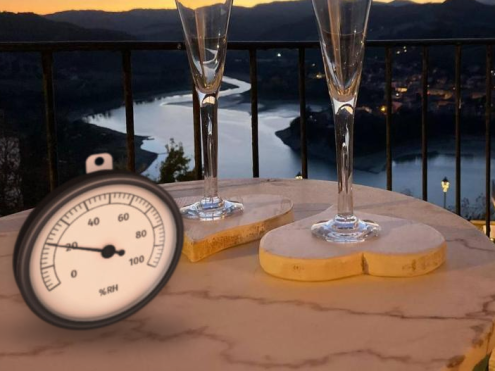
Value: 20 %
